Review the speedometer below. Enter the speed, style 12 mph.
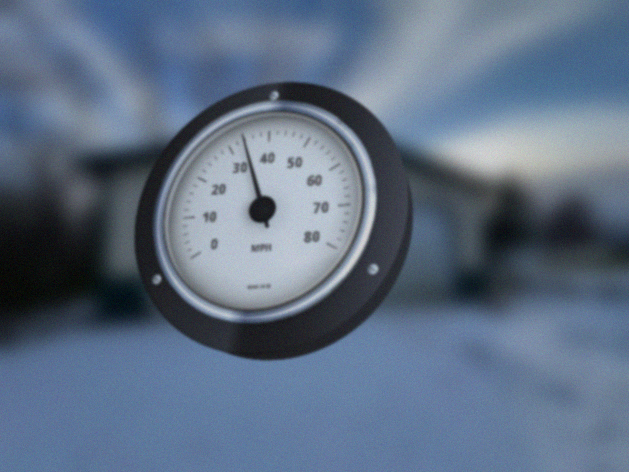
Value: 34 mph
